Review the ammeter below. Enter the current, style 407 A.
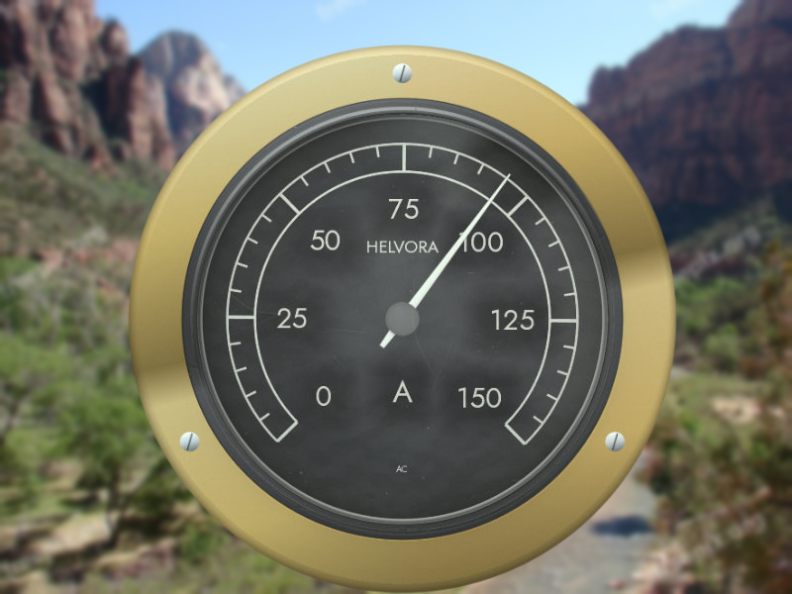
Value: 95 A
